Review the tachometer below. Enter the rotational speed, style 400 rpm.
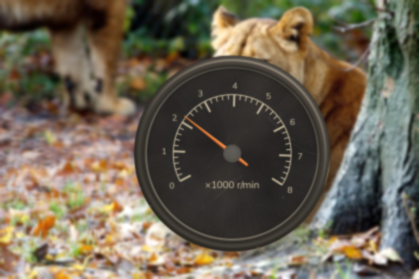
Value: 2200 rpm
